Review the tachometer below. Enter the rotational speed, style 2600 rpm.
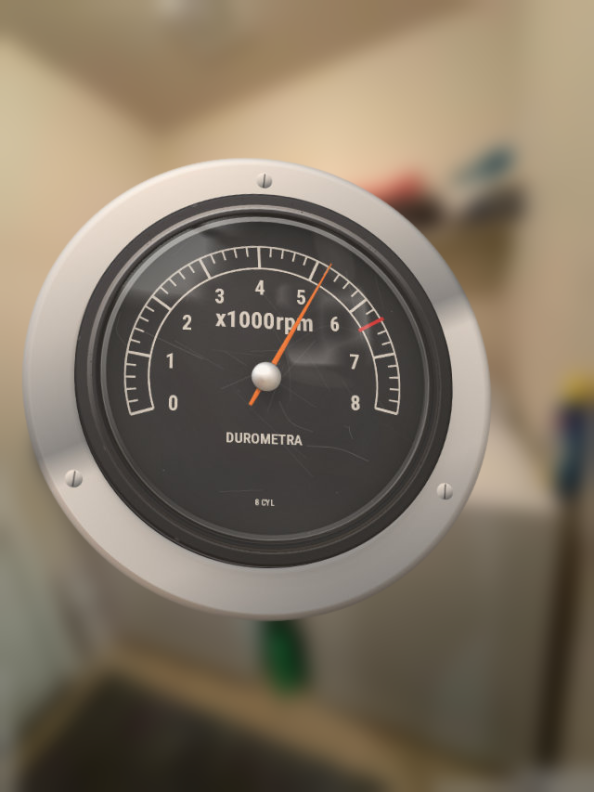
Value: 5200 rpm
